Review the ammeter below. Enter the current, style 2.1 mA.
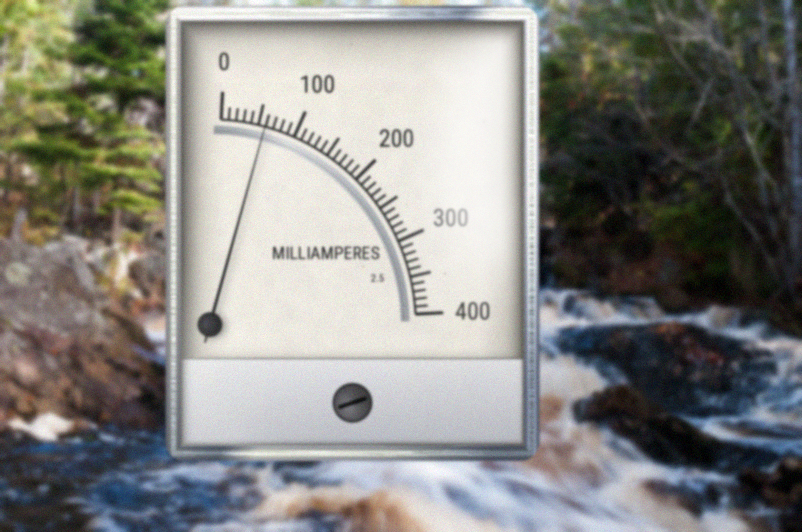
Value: 60 mA
